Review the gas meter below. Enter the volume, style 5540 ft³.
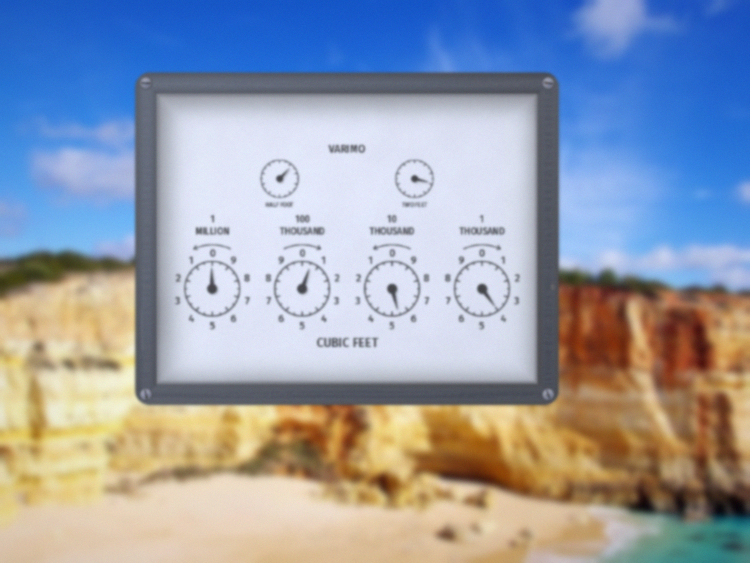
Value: 5400 ft³
